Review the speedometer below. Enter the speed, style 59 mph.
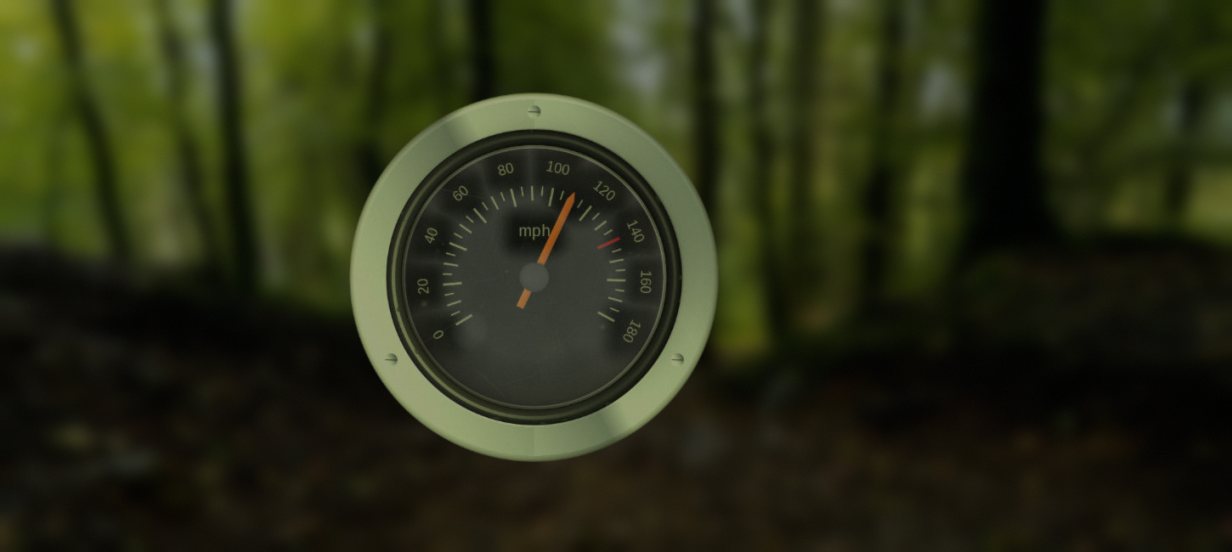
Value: 110 mph
